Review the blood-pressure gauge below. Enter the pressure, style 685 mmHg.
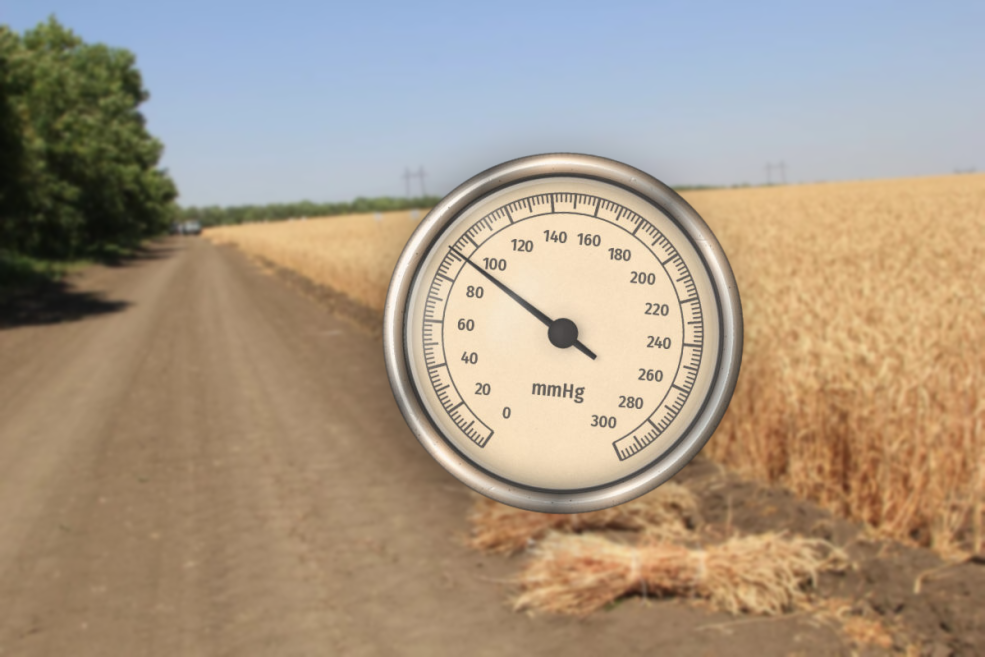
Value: 92 mmHg
